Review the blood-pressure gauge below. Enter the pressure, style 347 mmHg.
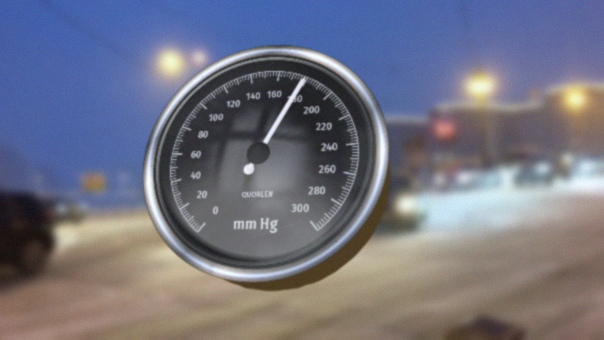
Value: 180 mmHg
